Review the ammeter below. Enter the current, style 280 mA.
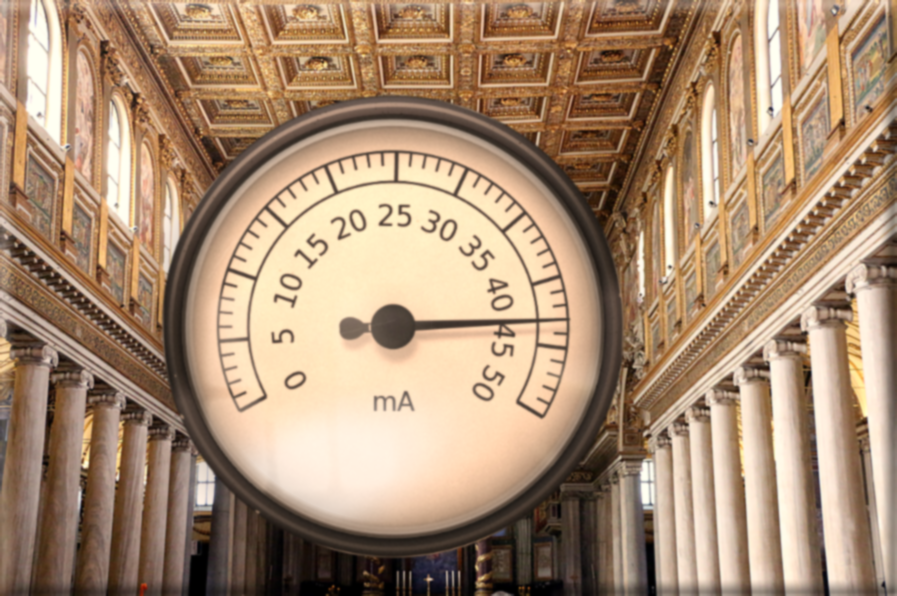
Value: 43 mA
